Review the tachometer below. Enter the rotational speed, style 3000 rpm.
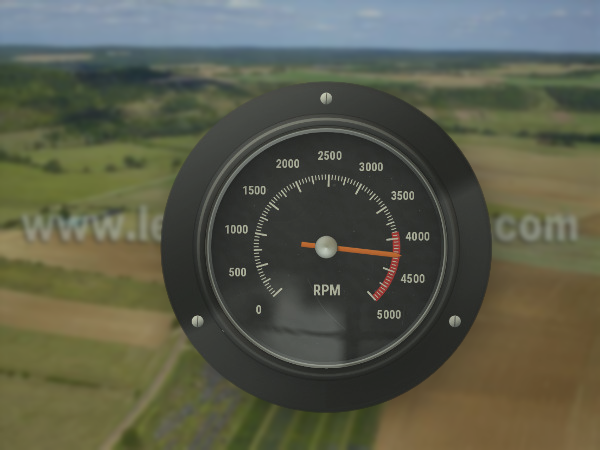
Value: 4250 rpm
